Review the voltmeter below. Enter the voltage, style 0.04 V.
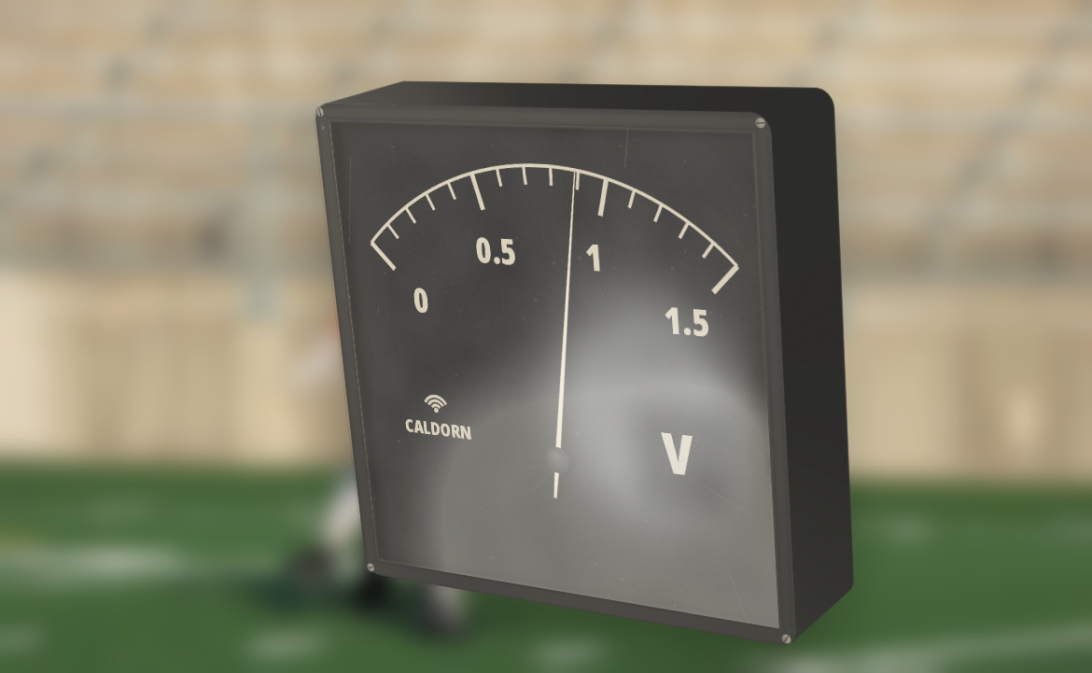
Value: 0.9 V
